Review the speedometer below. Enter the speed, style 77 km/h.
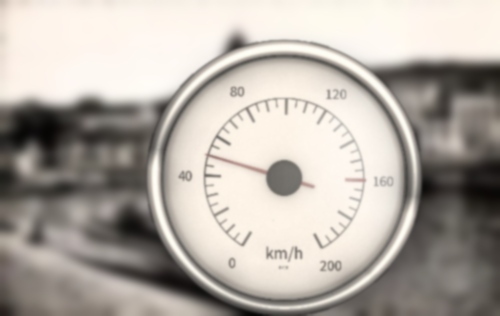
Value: 50 km/h
